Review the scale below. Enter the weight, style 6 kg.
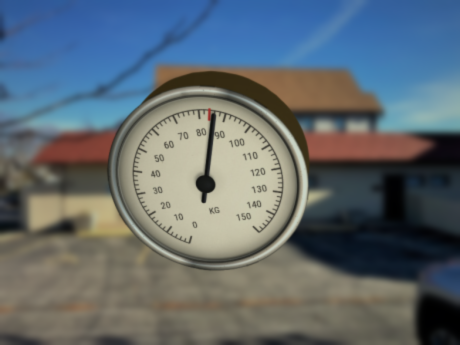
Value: 86 kg
